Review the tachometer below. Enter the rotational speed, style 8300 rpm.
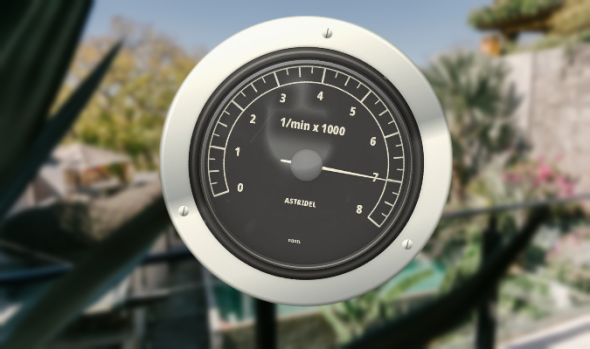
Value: 7000 rpm
